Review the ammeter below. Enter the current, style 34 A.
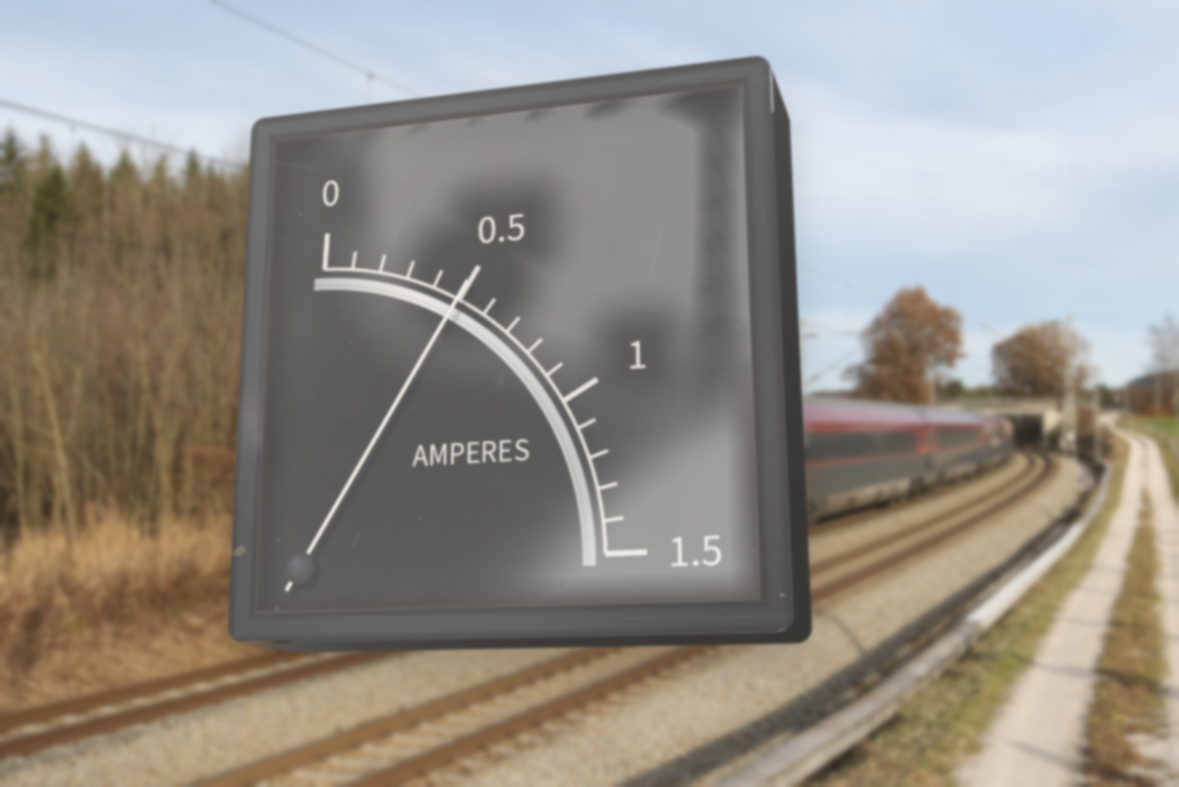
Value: 0.5 A
